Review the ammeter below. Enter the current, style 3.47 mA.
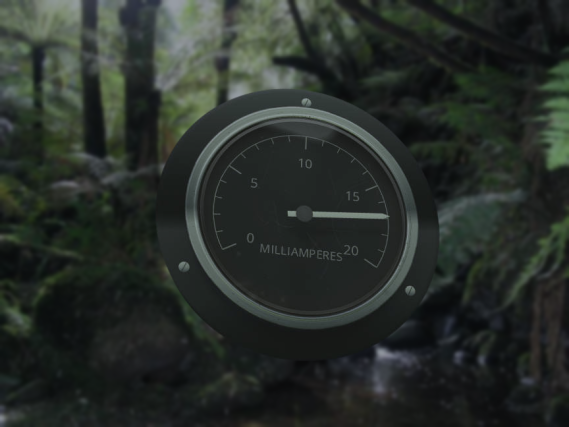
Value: 17 mA
